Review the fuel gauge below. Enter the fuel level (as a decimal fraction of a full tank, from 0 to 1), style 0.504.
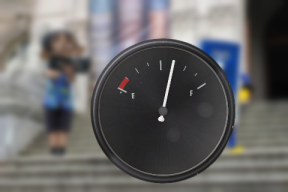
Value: 0.625
